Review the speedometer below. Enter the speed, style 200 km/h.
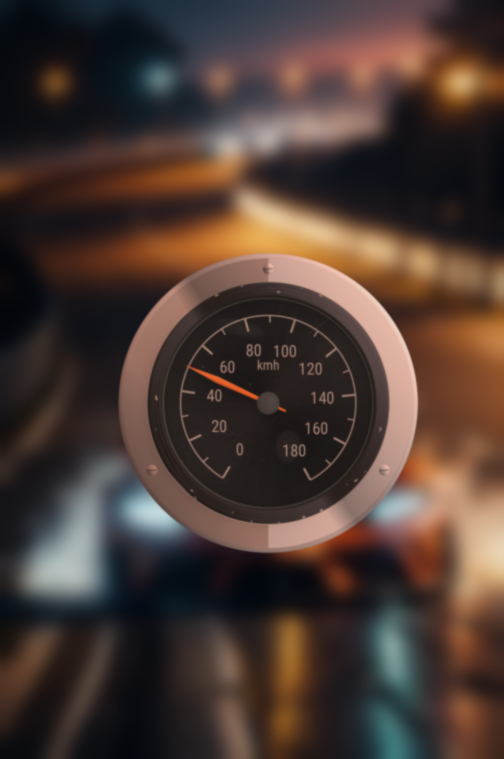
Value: 50 km/h
